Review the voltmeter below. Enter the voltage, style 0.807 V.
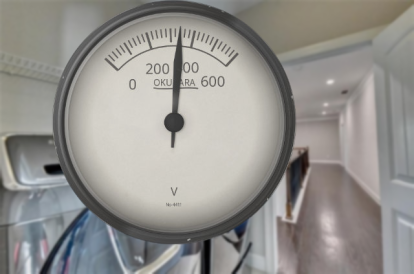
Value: 340 V
